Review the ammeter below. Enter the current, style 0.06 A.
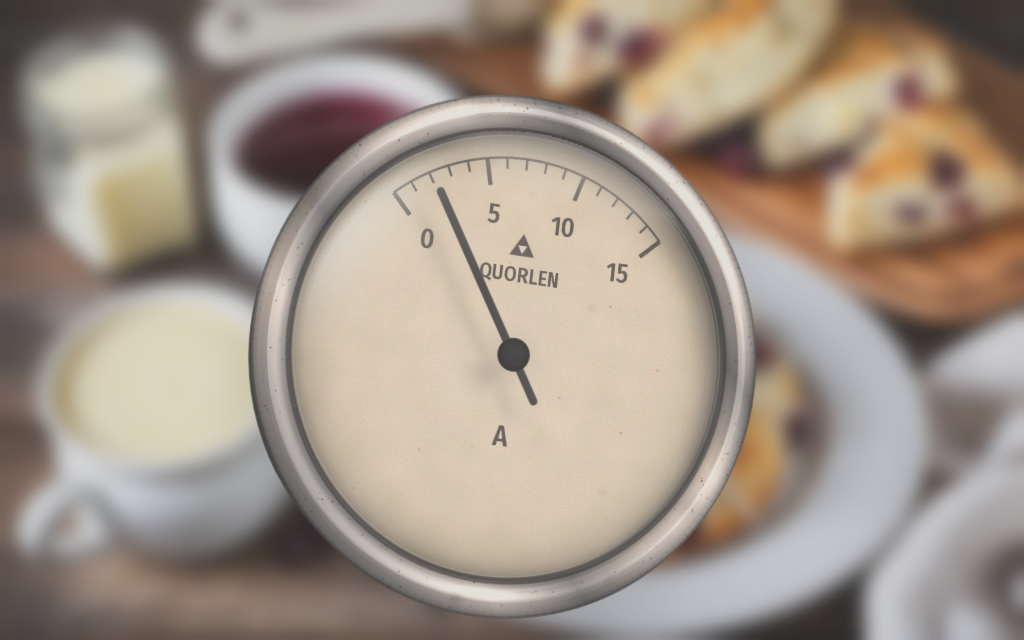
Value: 2 A
